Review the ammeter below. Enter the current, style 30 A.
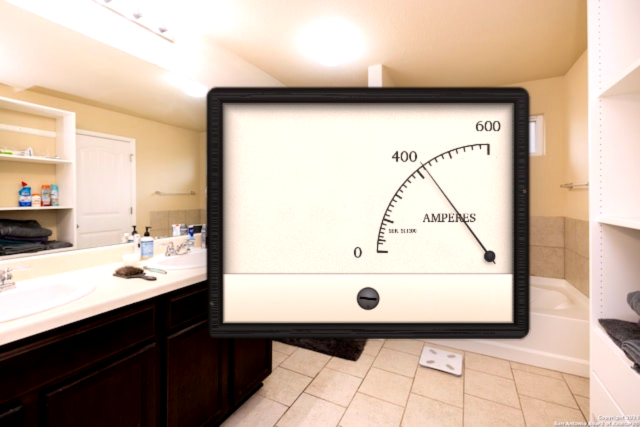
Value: 420 A
